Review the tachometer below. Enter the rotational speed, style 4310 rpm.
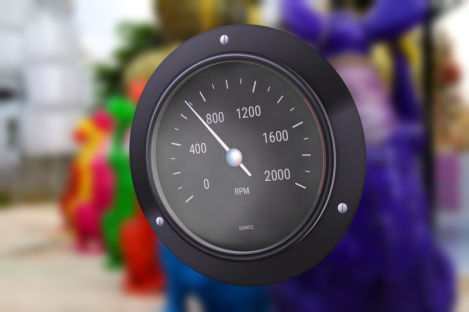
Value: 700 rpm
